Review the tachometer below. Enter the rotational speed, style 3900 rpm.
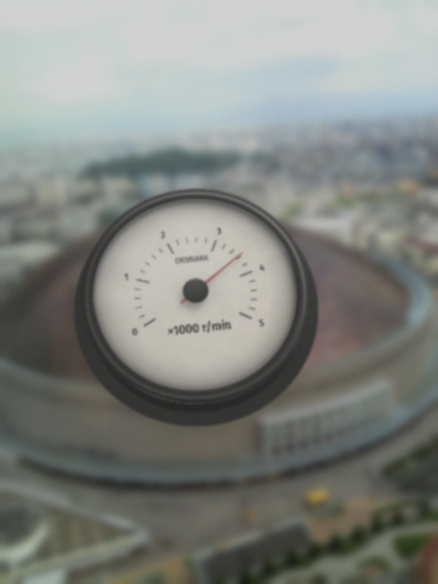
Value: 3600 rpm
